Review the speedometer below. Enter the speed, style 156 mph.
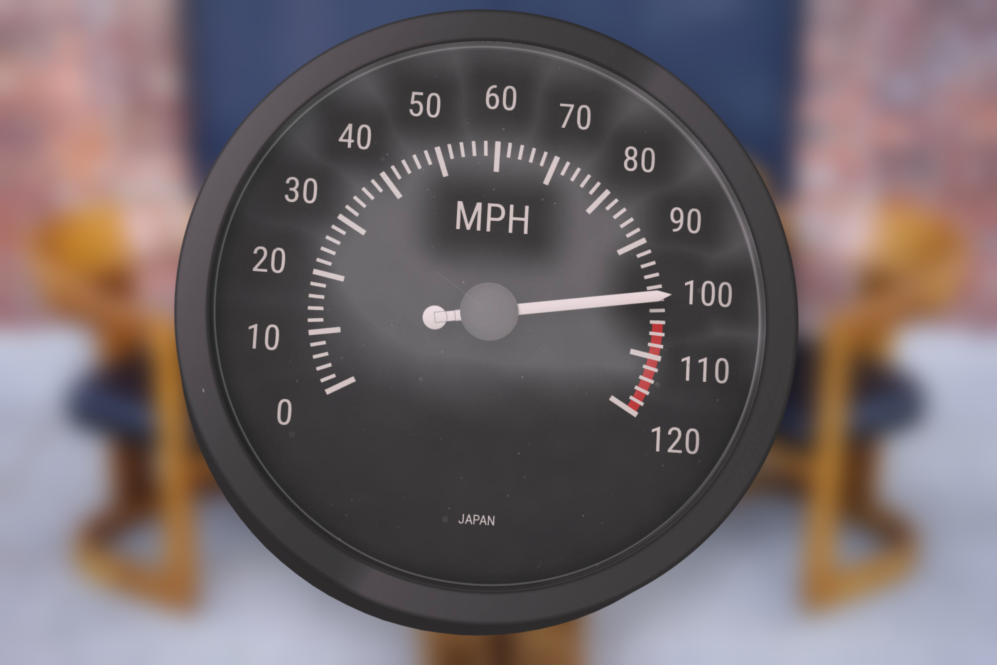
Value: 100 mph
